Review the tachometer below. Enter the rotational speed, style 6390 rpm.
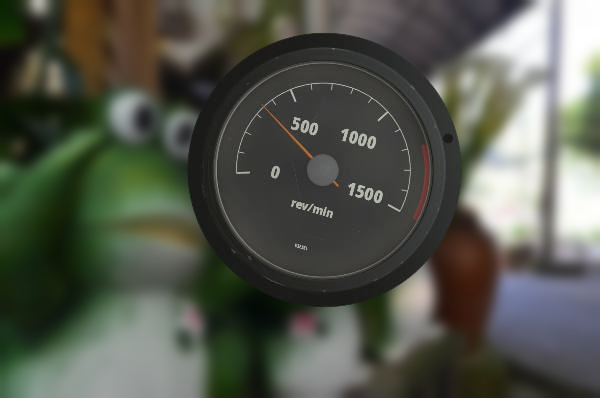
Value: 350 rpm
